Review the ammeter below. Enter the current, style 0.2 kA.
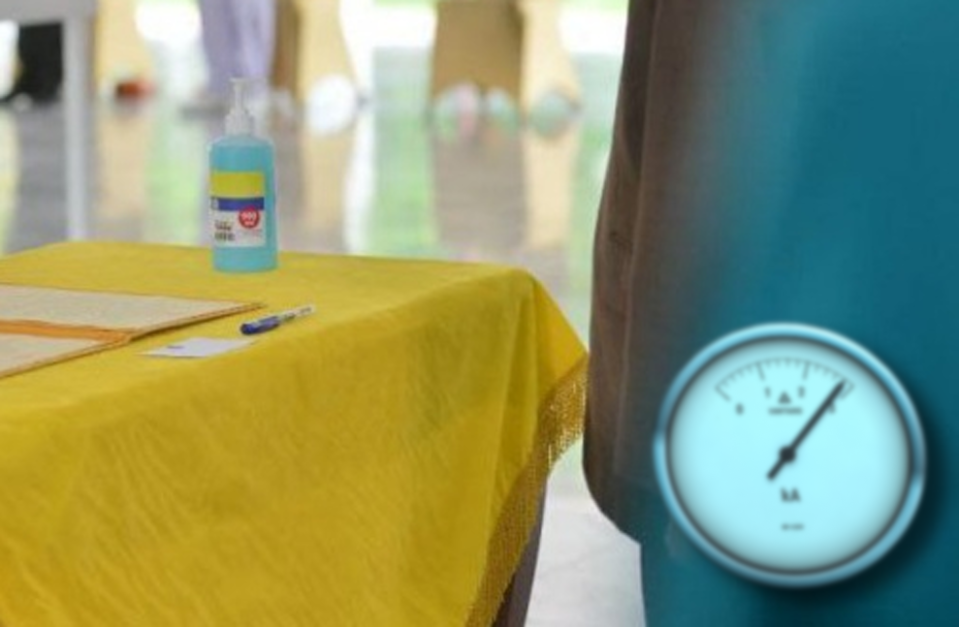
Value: 2.8 kA
